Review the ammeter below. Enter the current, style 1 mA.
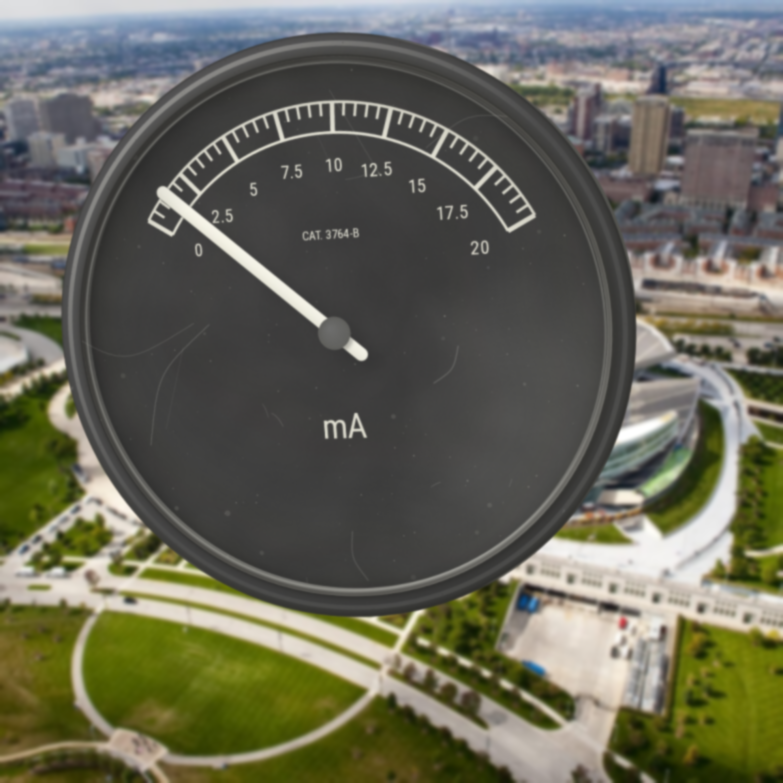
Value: 1.5 mA
